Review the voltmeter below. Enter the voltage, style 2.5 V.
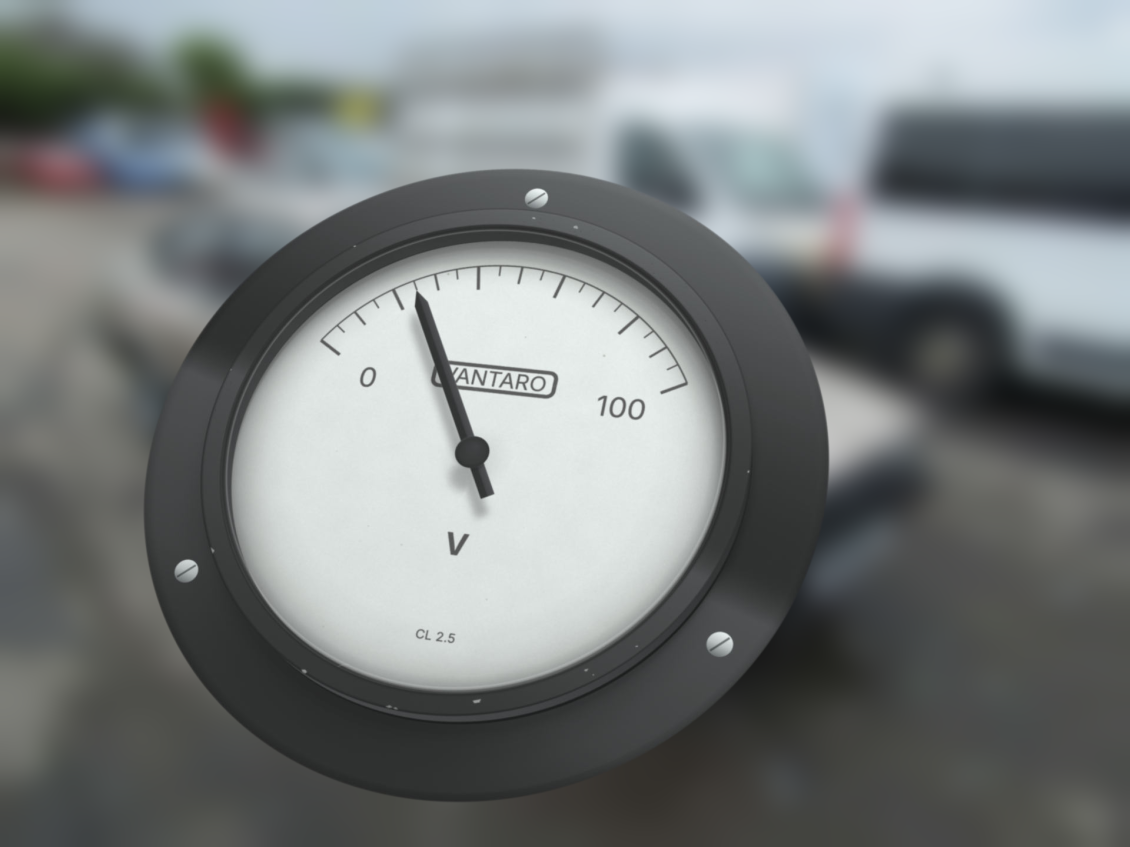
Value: 25 V
